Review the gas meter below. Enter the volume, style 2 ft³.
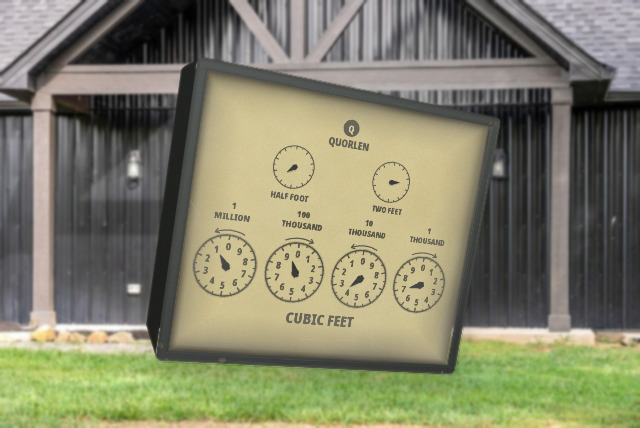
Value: 93700 ft³
